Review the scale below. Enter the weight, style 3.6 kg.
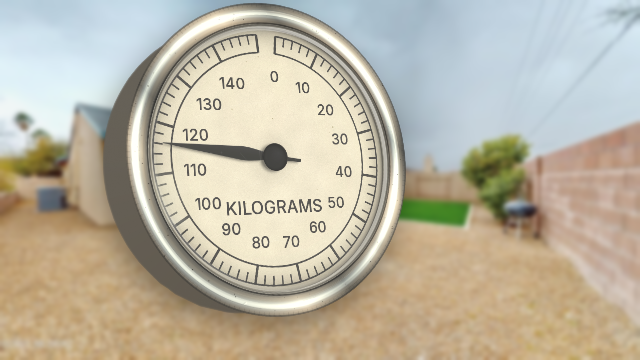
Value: 116 kg
